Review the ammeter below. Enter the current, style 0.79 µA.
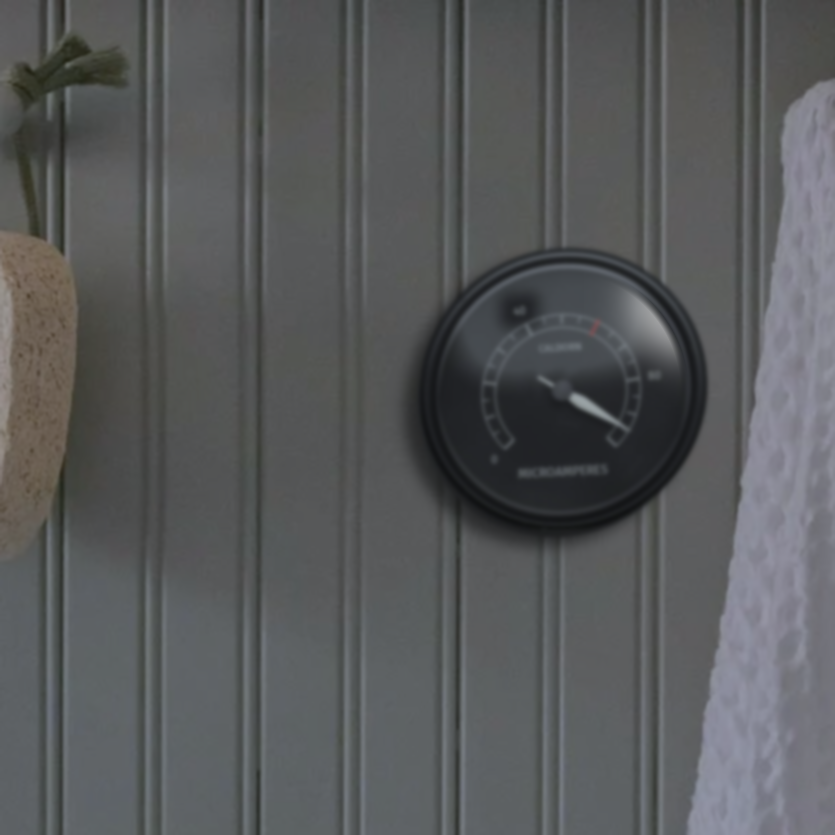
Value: 95 µA
